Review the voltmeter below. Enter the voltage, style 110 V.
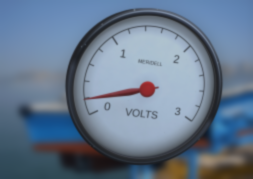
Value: 0.2 V
